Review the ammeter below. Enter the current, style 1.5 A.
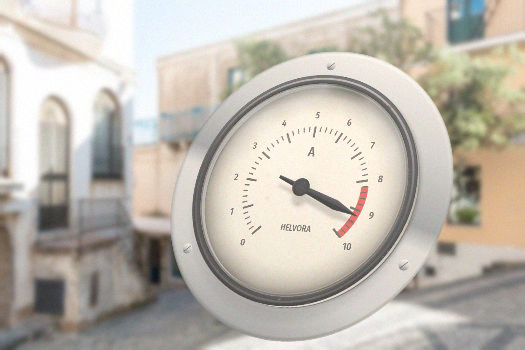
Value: 9.2 A
